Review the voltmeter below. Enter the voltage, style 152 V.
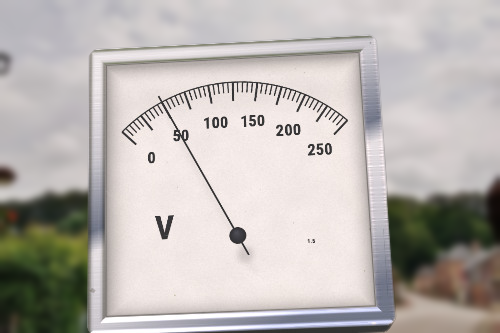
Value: 50 V
